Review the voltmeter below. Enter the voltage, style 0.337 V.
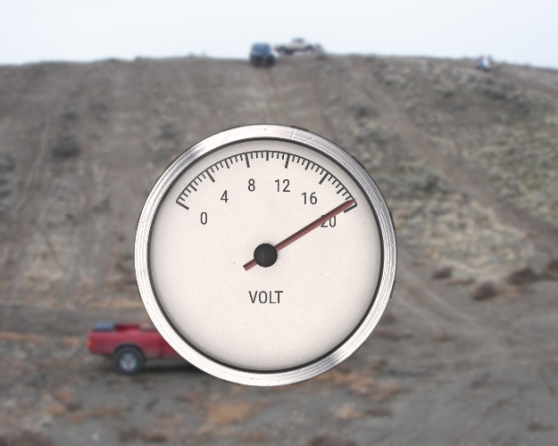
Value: 19.5 V
